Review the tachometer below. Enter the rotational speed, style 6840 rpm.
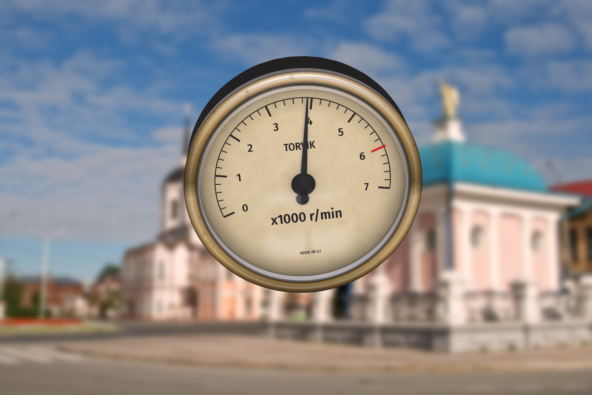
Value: 3900 rpm
